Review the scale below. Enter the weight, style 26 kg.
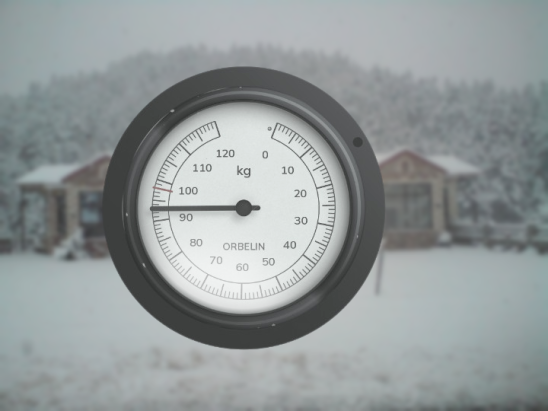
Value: 93 kg
